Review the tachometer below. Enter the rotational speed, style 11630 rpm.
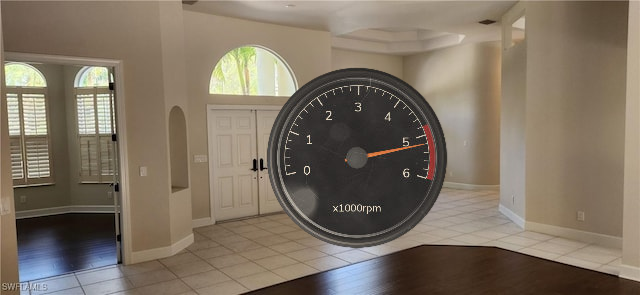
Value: 5200 rpm
